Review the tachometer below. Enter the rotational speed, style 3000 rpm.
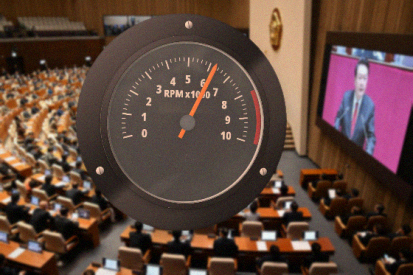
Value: 6200 rpm
